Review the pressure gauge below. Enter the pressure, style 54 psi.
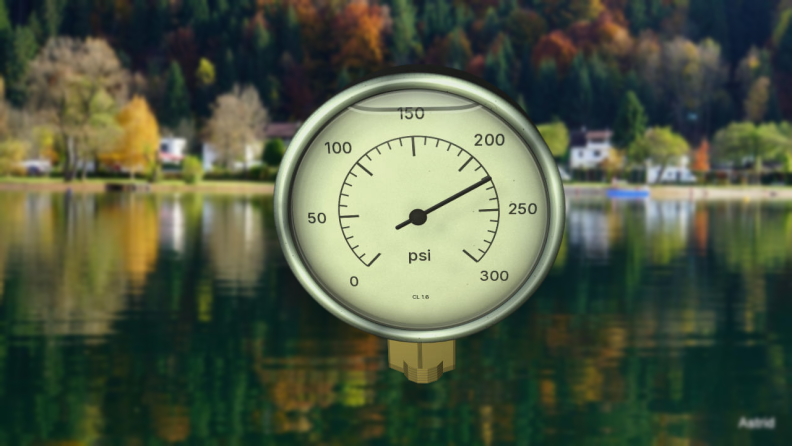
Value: 220 psi
